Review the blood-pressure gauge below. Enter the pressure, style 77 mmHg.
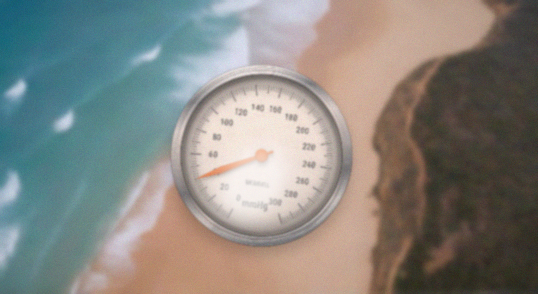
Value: 40 mmHg
